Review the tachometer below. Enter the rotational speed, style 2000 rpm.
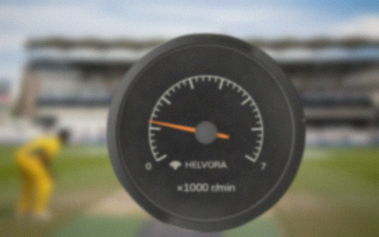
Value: 1200 rpm
